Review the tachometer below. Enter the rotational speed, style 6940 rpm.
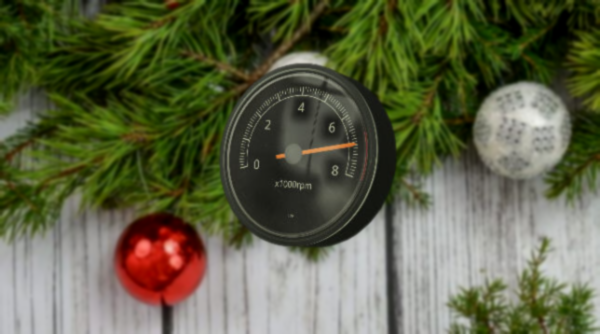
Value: 7000 rpm
